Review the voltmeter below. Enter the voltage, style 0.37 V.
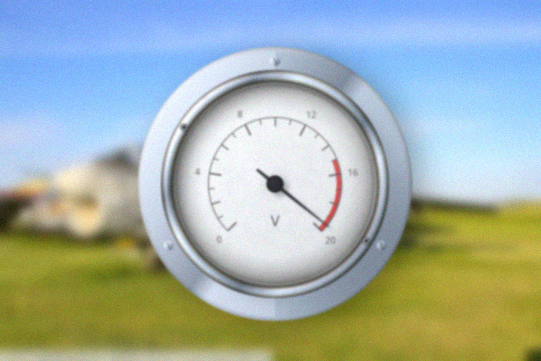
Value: 19.5 V
